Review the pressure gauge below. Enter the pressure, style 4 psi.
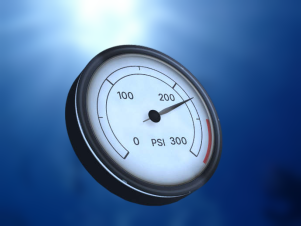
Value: 225 psi
